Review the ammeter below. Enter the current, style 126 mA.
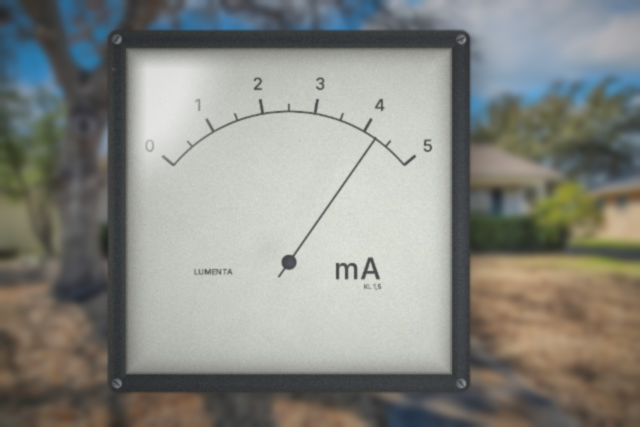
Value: 4.25 mA
